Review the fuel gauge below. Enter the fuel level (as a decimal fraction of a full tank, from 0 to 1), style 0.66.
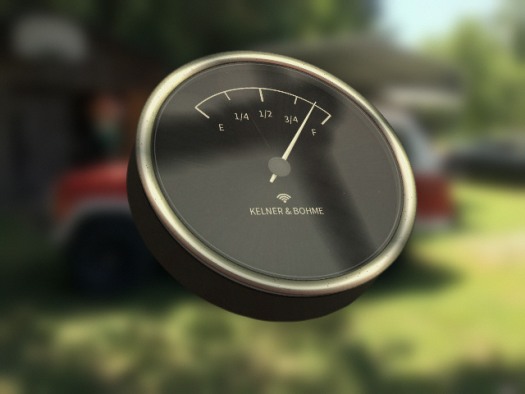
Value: 0.875
